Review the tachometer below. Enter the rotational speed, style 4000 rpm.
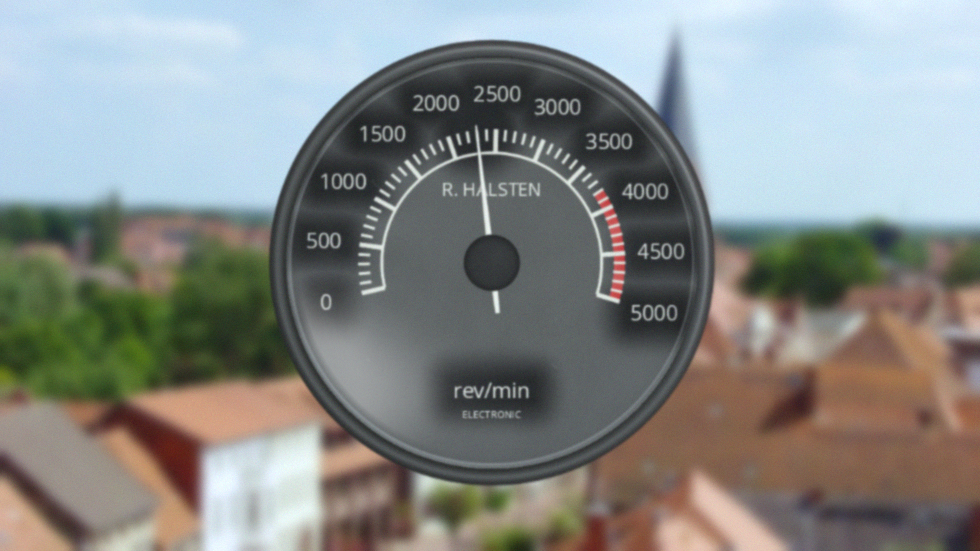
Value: 2300 rpm
